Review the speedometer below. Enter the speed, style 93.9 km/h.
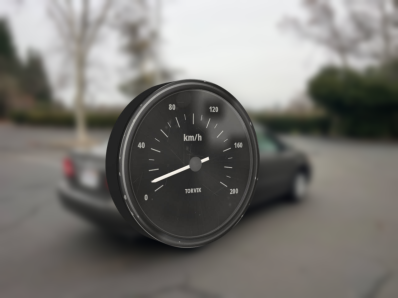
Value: 10 km/h
